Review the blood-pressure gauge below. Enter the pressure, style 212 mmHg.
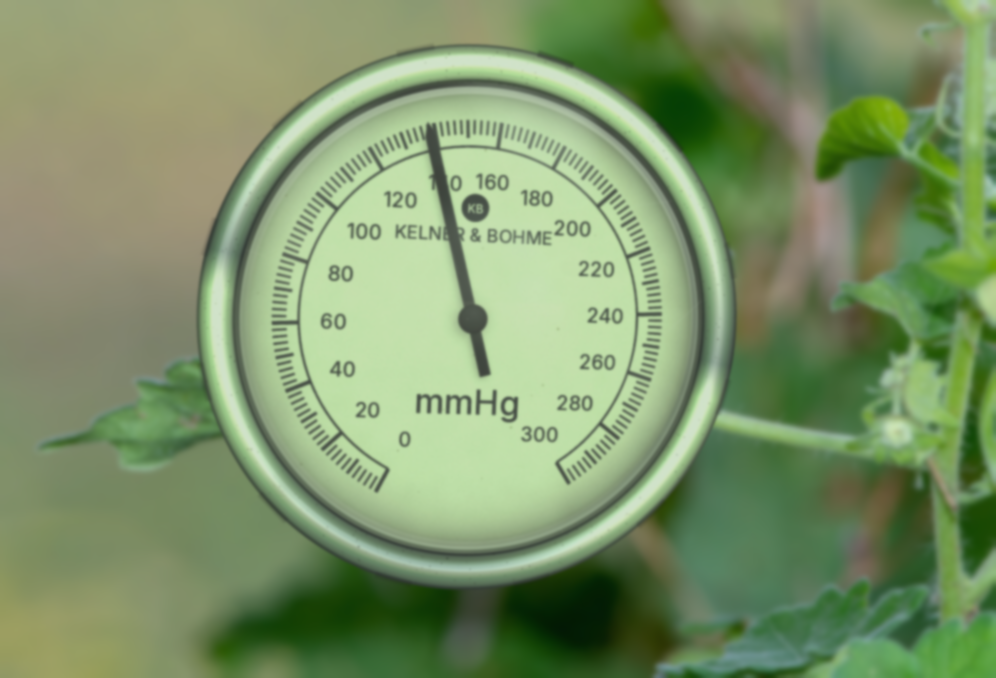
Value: 138 mmHg
